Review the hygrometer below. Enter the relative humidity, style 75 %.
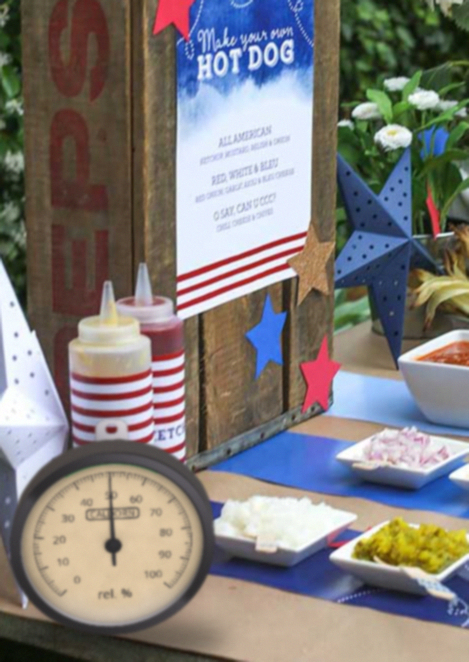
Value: 50 %
